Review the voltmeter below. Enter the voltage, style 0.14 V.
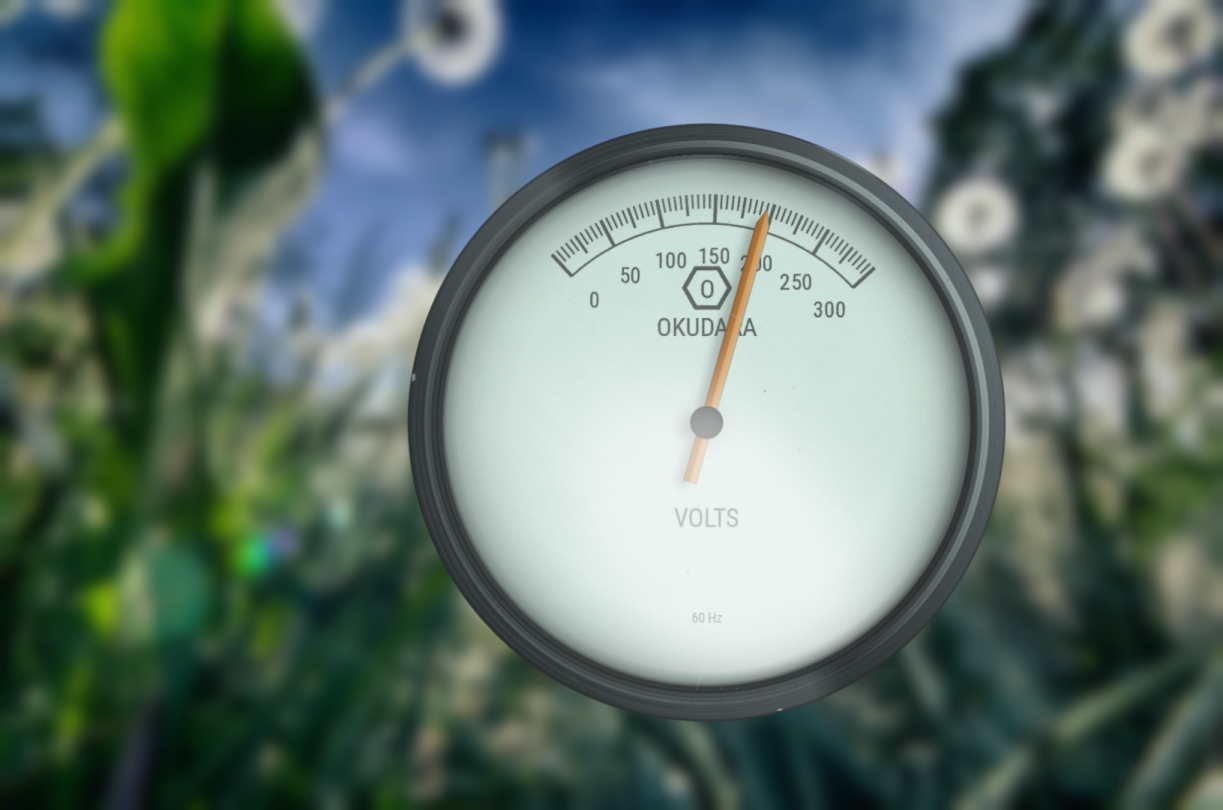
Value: 195 V
